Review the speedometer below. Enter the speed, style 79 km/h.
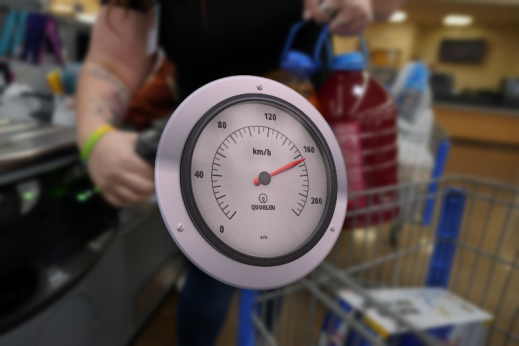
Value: 165 km/h
